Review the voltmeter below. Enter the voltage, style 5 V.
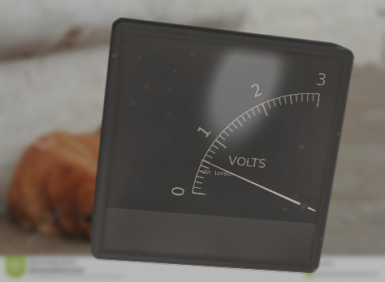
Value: 0.6 V
